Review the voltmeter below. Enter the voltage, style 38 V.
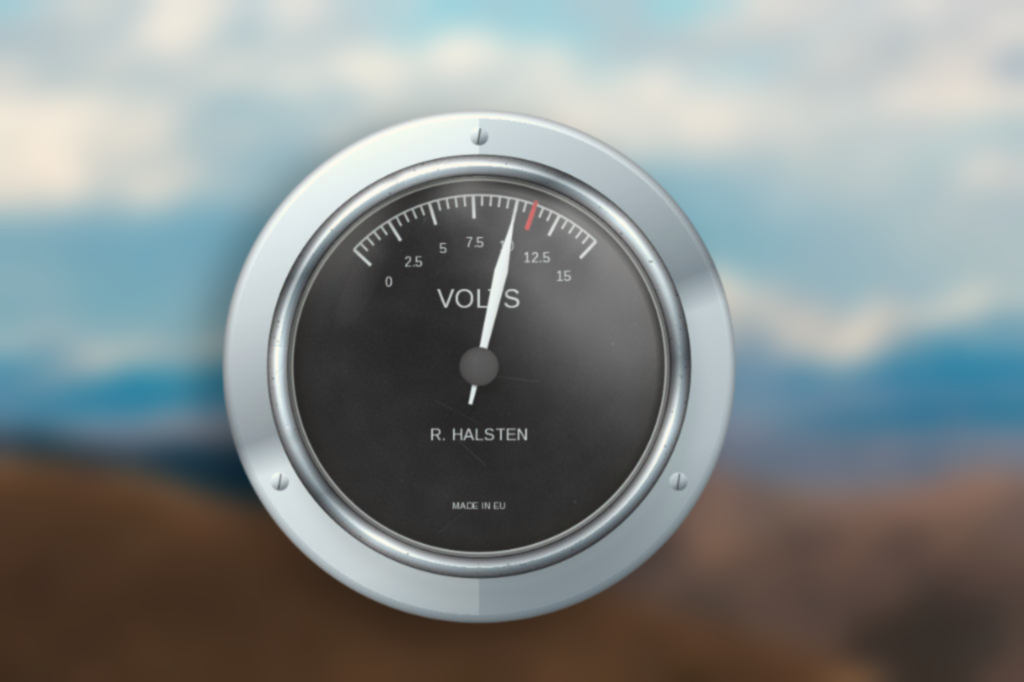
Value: 10 V
